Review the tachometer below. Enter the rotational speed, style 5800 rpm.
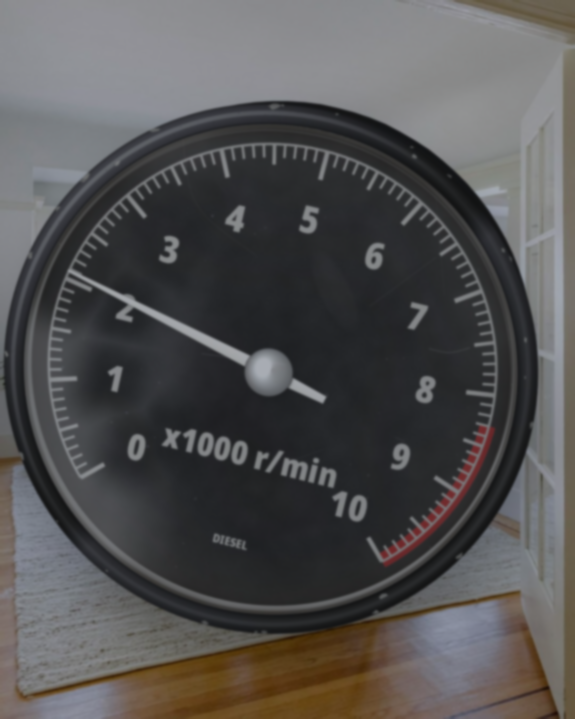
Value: 2100 rpm
